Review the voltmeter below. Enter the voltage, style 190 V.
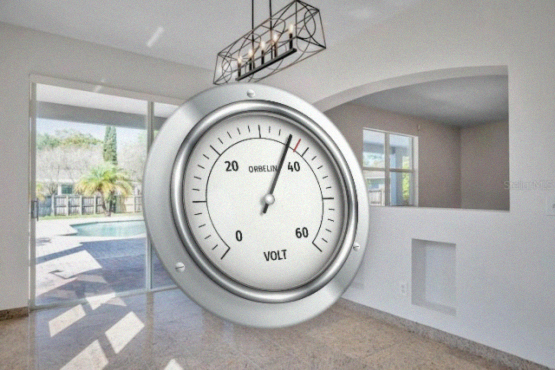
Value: 36 V
